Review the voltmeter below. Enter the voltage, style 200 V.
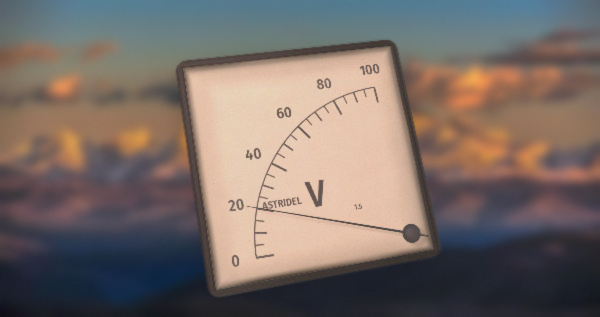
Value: 20 V
